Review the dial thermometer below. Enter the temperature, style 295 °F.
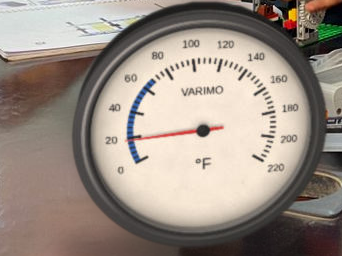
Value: 20 °F
